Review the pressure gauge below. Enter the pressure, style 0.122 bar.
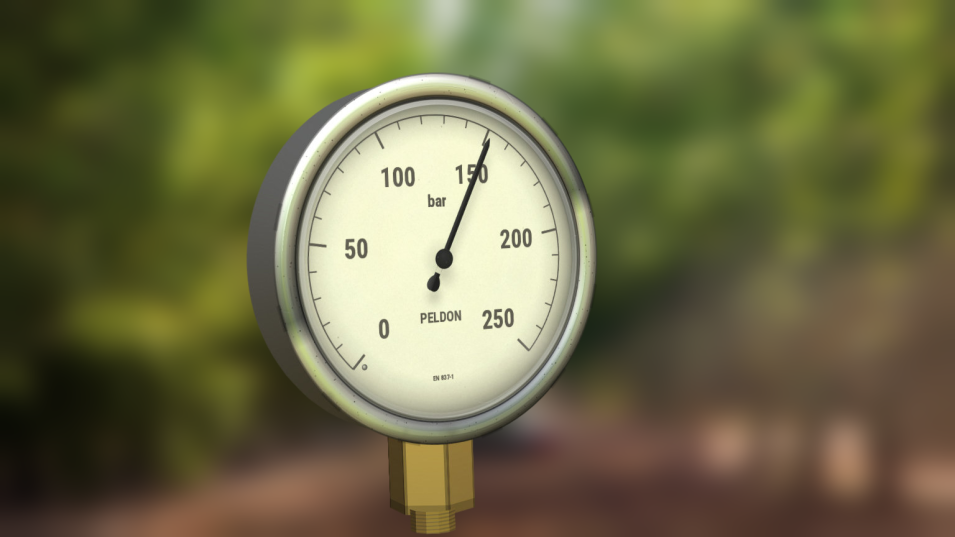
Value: 150 bar
